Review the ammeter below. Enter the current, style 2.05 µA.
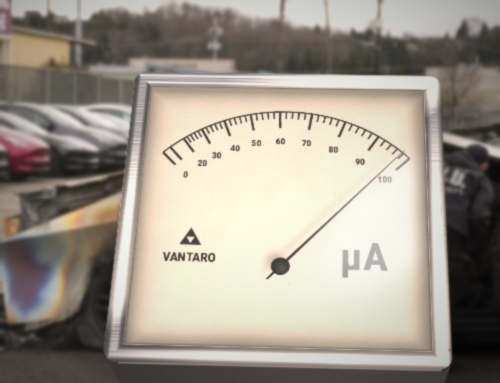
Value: 98 µA
